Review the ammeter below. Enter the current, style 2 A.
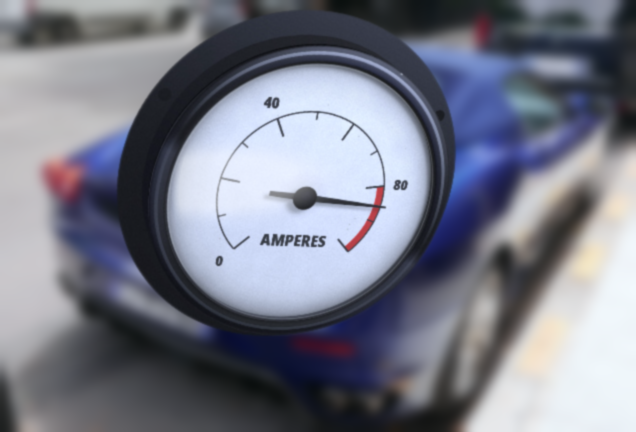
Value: 85 A
